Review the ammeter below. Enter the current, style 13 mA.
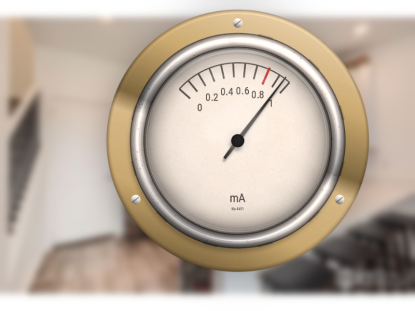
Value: 0.95 mA
